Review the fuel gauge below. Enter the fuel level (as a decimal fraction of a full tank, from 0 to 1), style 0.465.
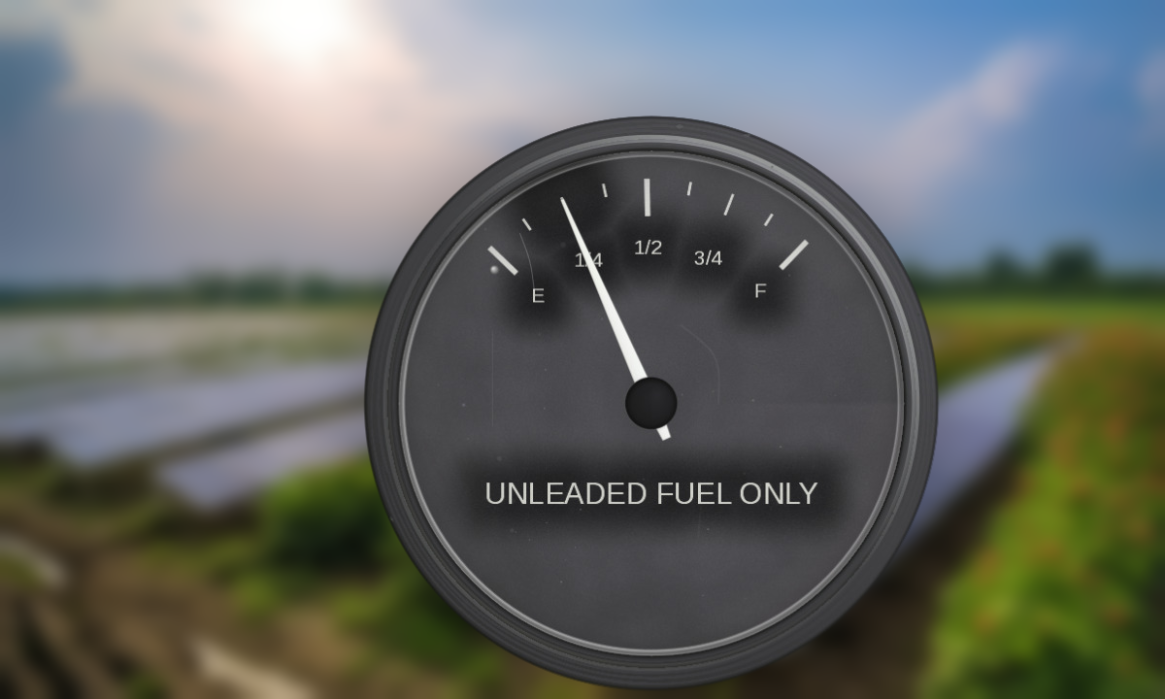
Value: 0.25
